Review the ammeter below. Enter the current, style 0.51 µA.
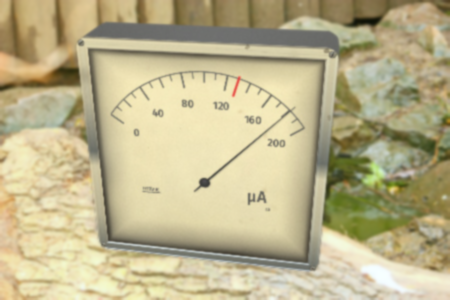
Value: 180 µA
